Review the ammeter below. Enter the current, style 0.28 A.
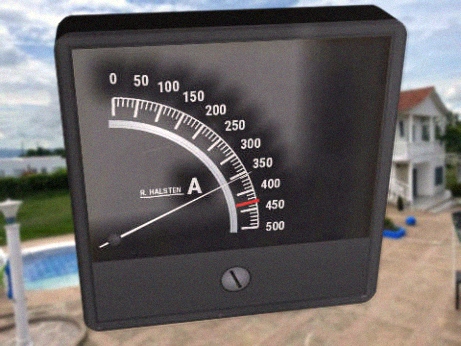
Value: 350 A
